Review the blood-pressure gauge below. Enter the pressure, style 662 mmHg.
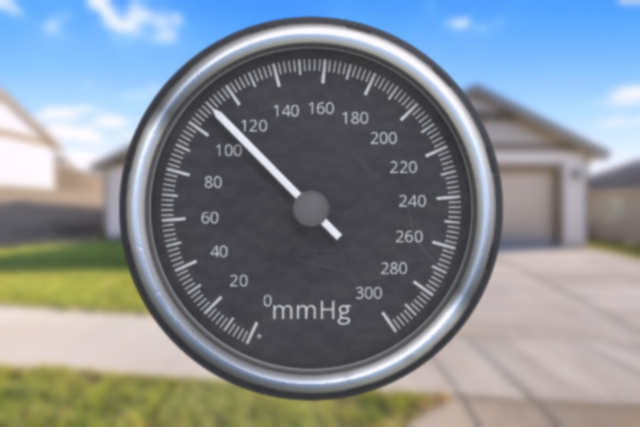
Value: 110 mmHg
